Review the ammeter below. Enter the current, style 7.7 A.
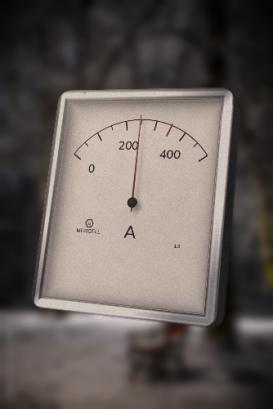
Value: 250 A
